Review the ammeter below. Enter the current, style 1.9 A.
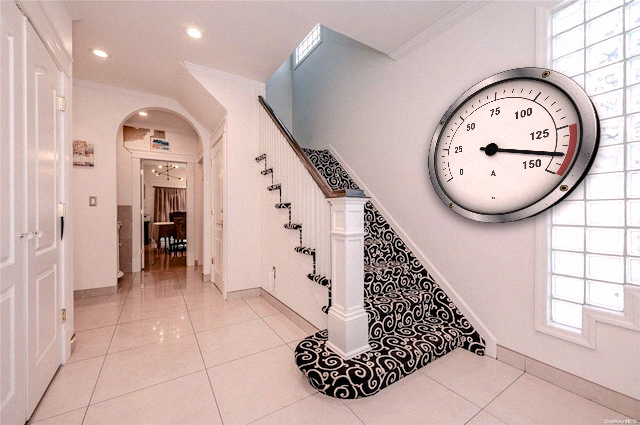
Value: 140 A
